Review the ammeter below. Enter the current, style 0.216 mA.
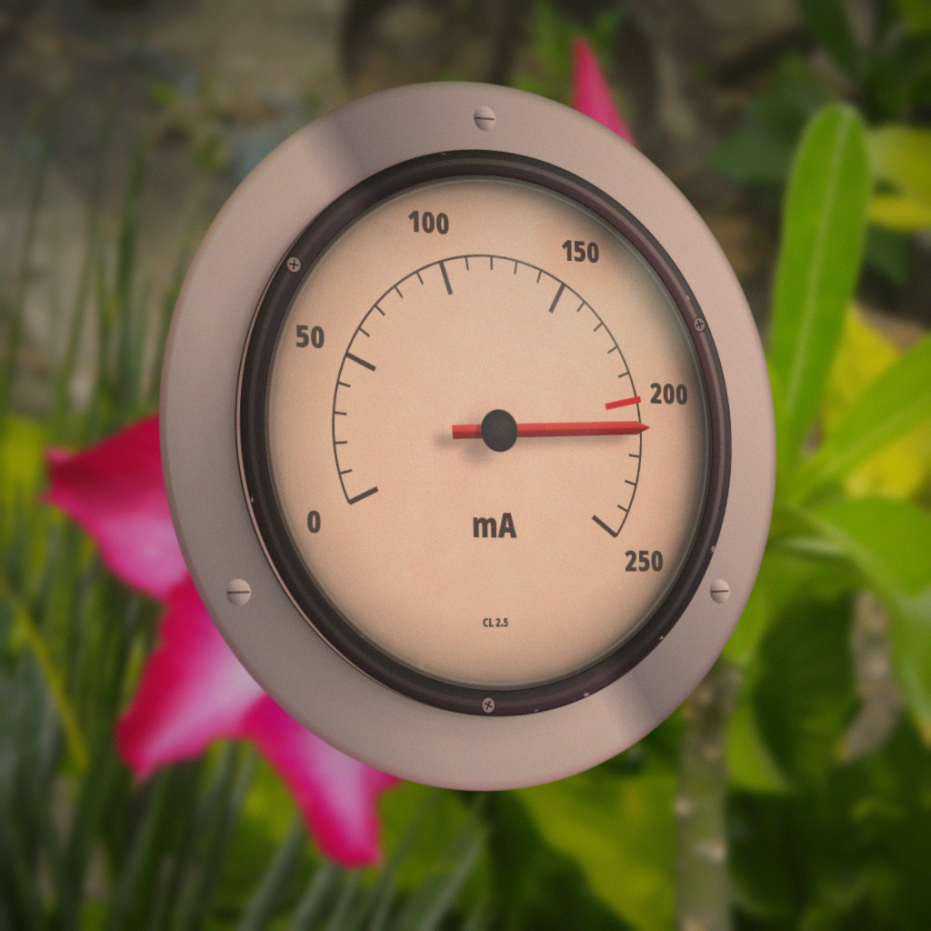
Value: 210 mA
